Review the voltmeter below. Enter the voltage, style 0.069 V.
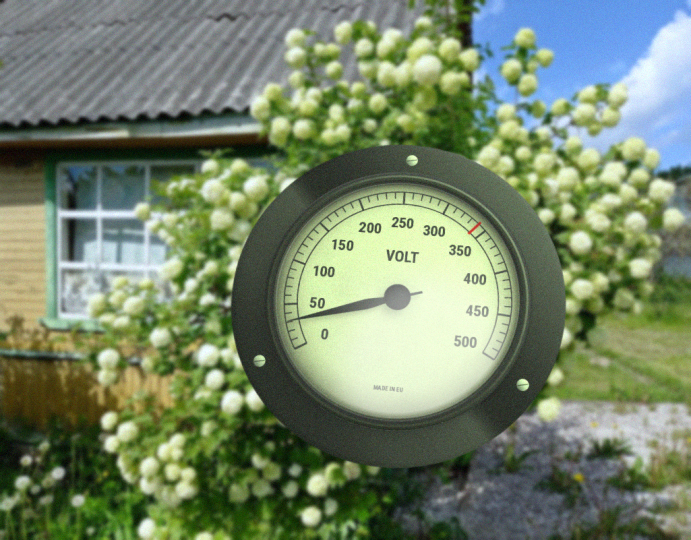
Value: 30 V
